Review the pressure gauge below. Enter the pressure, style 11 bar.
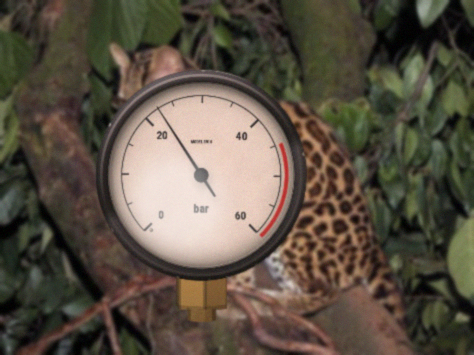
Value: 22.5 bar
